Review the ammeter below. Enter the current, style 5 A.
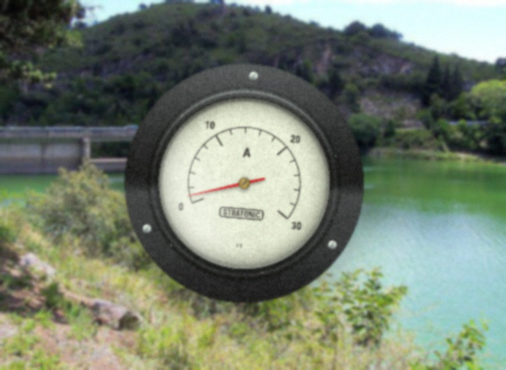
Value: 1 A
